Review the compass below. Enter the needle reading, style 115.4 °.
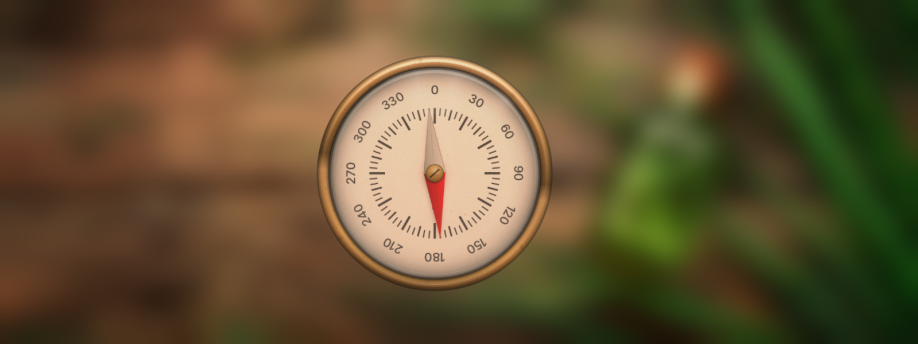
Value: 175 °
